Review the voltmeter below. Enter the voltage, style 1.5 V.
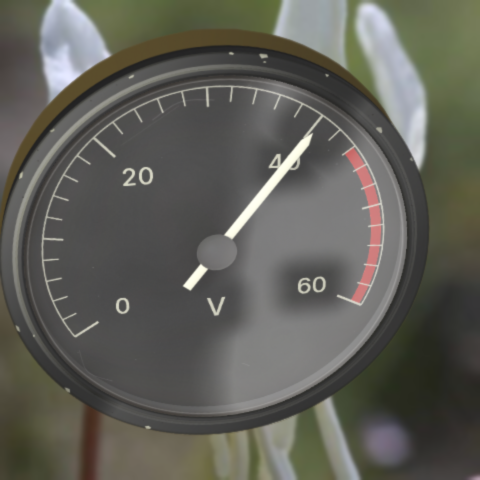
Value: 40 V
